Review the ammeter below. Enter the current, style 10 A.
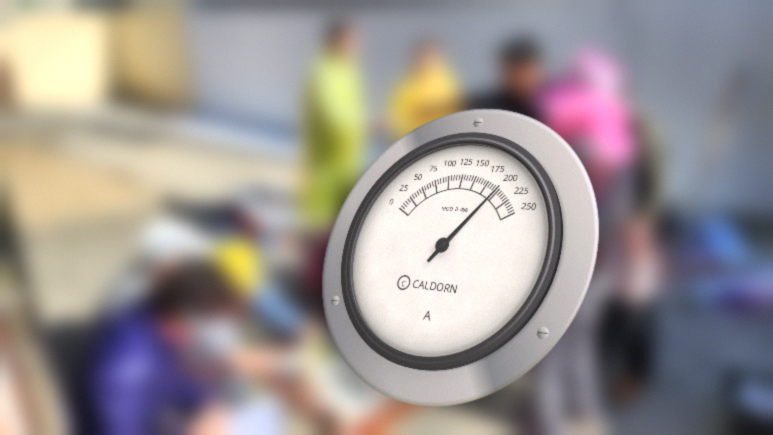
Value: 200 A
